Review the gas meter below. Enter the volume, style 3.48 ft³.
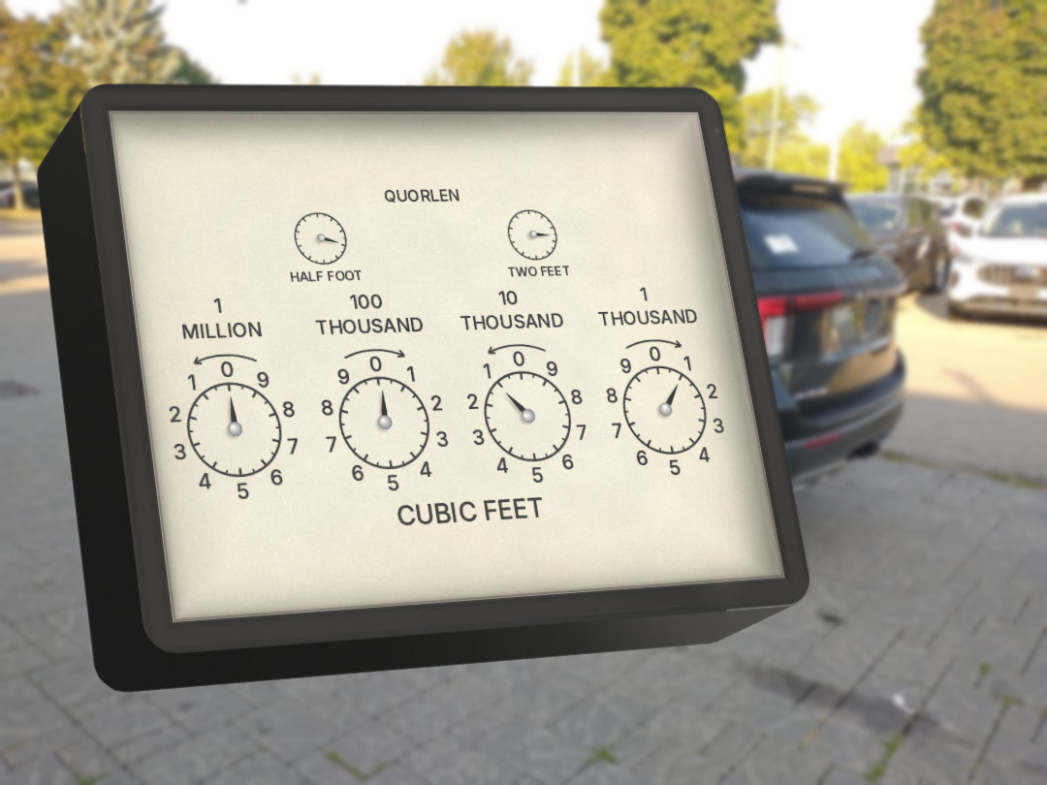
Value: 1100 ft³
